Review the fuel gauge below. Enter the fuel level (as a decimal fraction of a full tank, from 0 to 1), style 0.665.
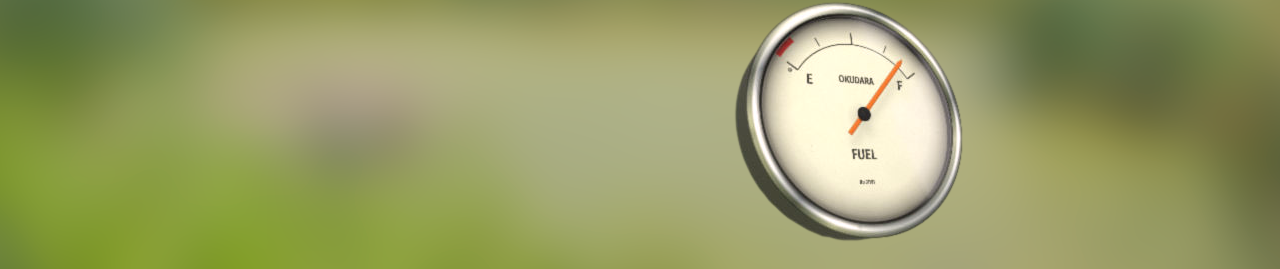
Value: 0.875
